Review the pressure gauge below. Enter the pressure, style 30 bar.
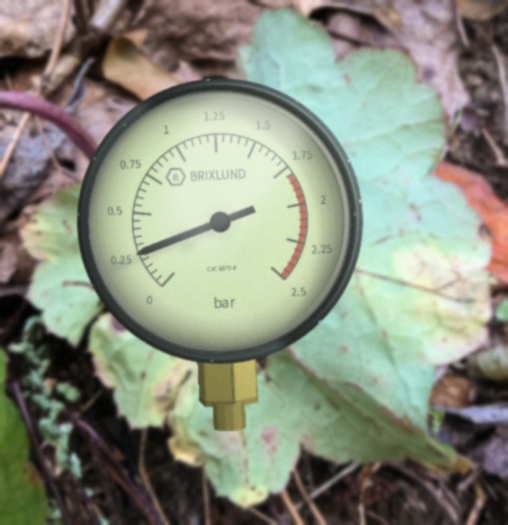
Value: 0.25 bar
